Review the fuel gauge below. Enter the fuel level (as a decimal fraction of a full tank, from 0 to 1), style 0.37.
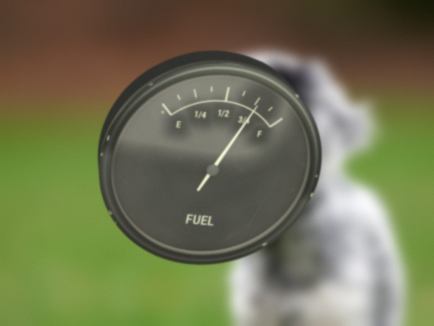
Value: 0.75
